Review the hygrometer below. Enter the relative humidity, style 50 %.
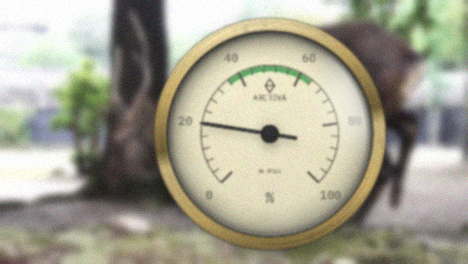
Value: 20 %
